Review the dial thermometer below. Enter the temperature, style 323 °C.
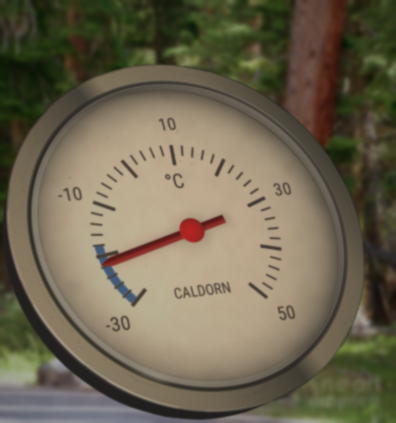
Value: -22 °C
